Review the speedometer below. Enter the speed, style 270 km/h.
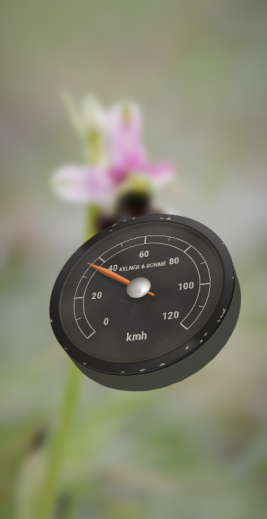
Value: 35 km/h
